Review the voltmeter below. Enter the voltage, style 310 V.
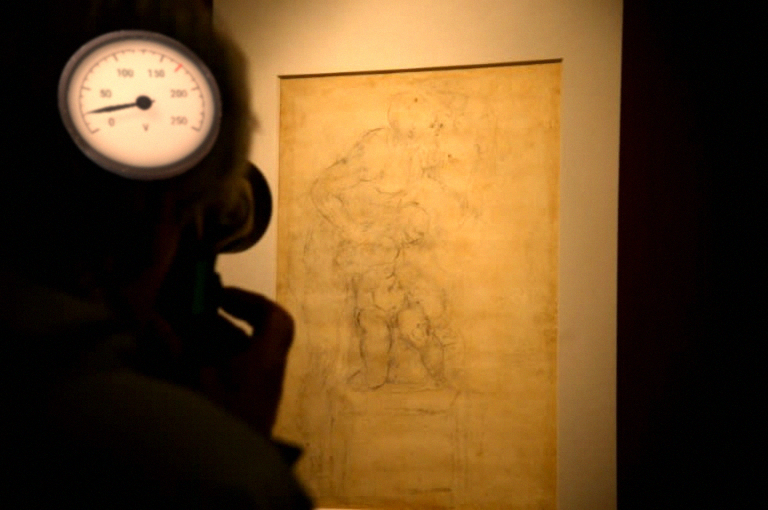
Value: 20 V
